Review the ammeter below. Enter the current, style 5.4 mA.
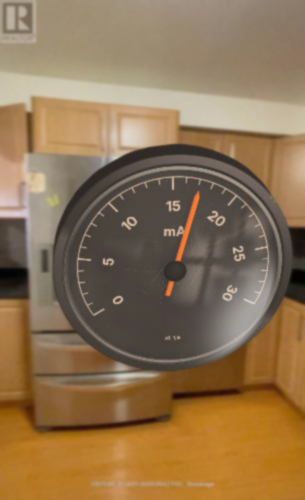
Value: 17 mA
